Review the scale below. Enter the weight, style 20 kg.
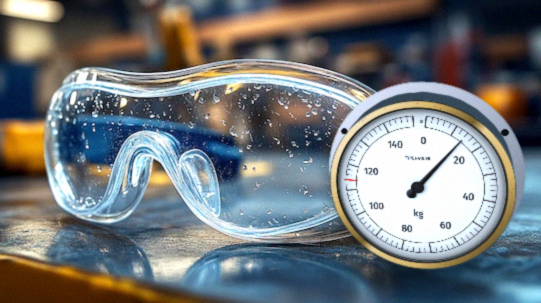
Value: 14 kg
